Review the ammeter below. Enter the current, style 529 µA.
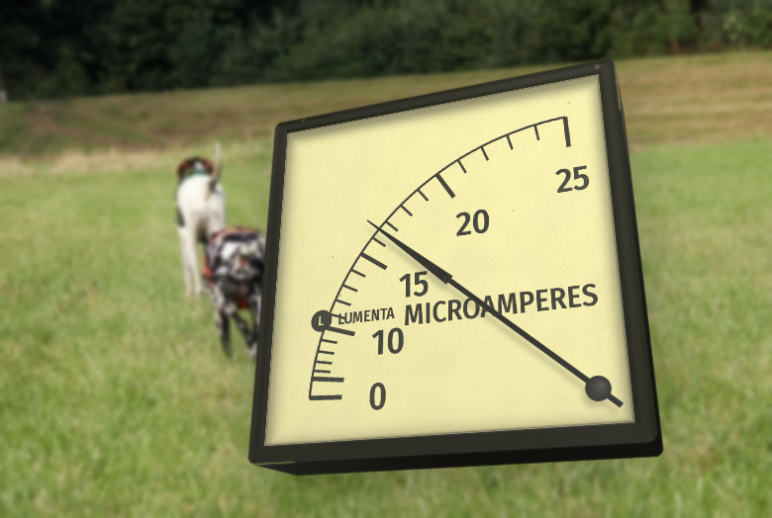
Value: 16.5 µA
